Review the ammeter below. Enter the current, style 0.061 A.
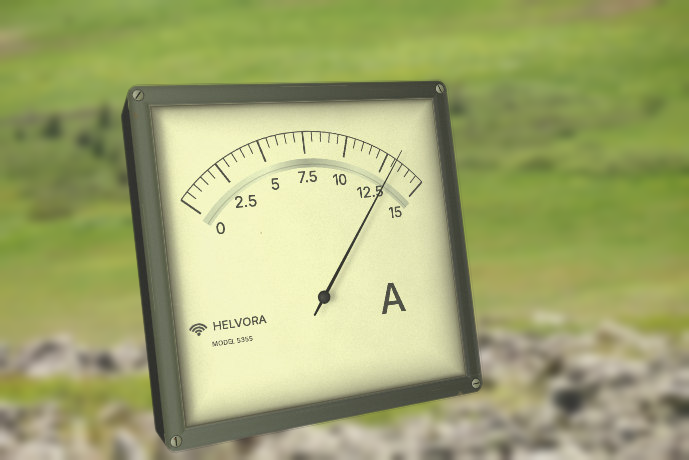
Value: 13 A
